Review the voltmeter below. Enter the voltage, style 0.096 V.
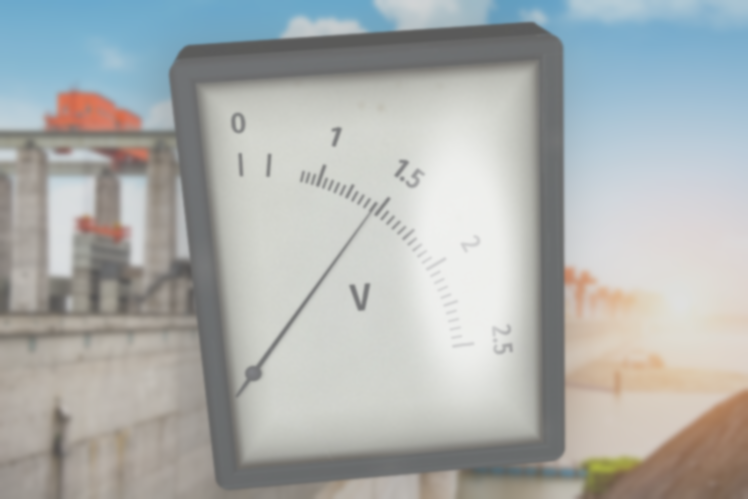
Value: 1.45 V
